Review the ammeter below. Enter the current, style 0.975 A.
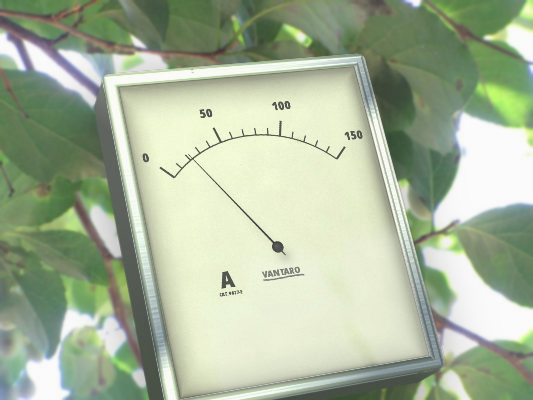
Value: 20 A
